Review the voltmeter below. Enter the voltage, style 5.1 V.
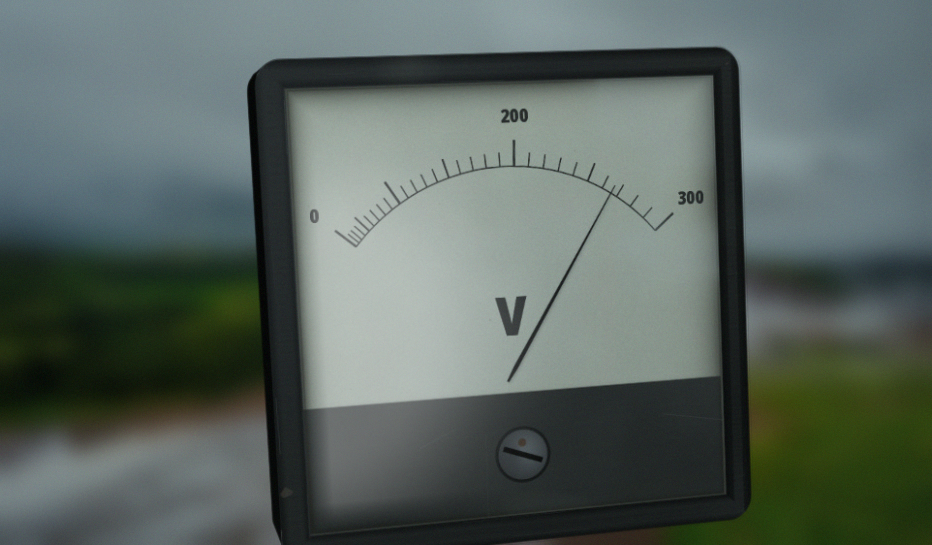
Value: 265 V
